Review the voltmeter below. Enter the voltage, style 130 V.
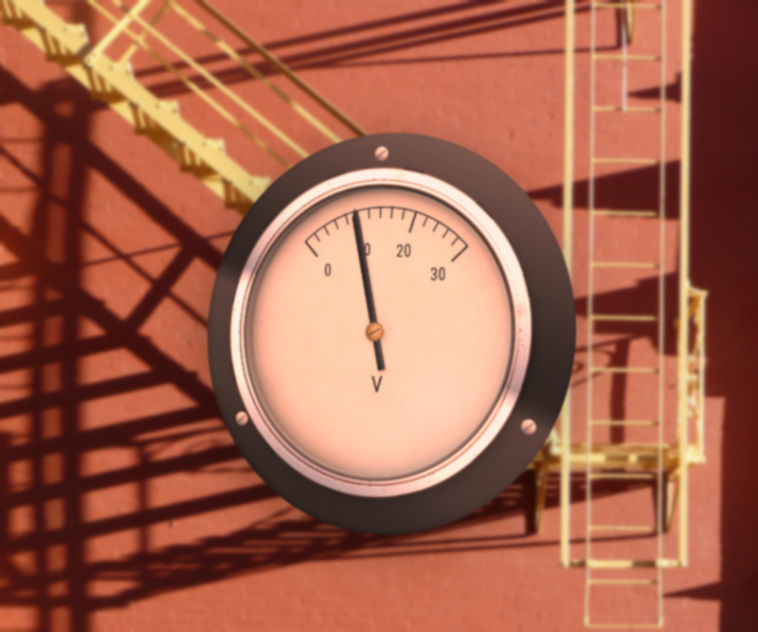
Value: 10 V
